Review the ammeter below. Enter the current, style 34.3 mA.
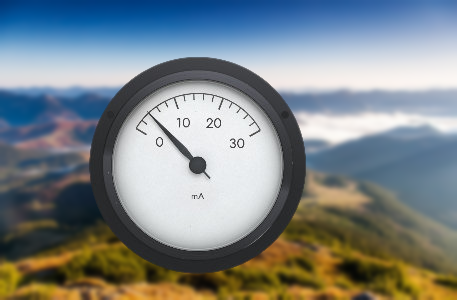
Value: 4 mA
